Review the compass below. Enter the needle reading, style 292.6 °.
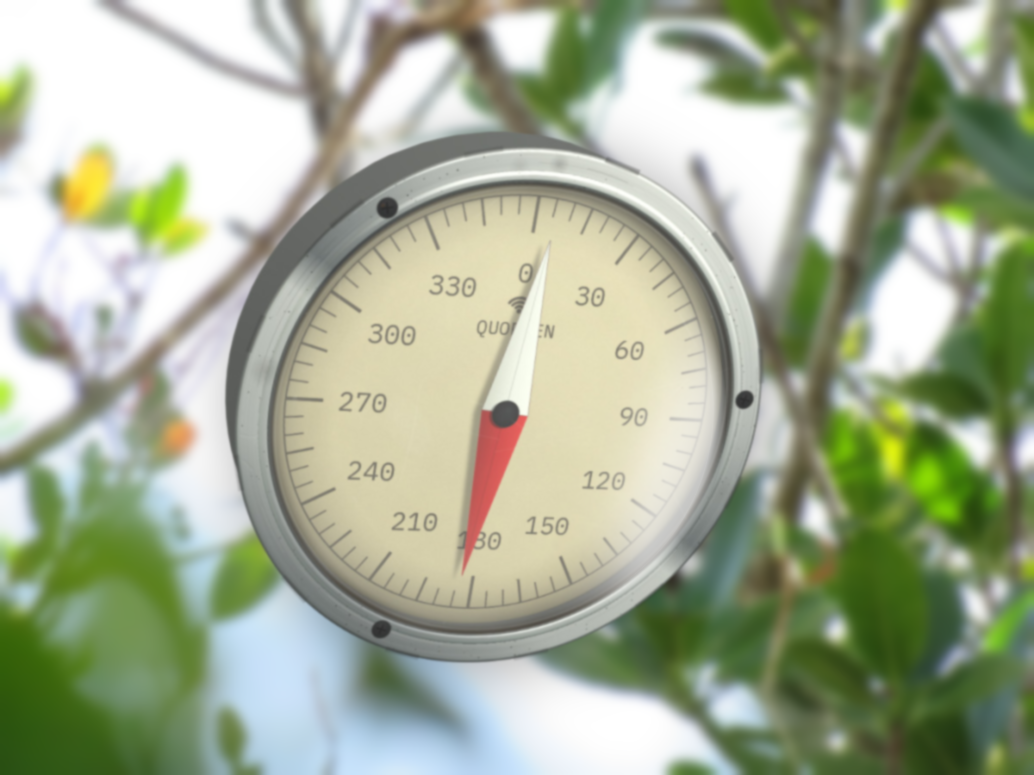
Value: 185 °
